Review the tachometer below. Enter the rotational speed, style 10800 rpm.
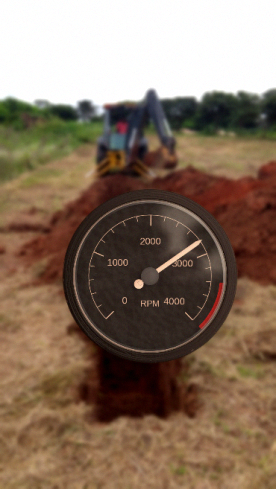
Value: 2800 rpm
